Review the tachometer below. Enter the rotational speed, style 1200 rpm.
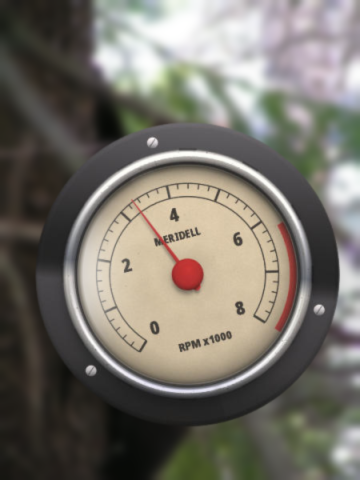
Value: 3300 rpm
